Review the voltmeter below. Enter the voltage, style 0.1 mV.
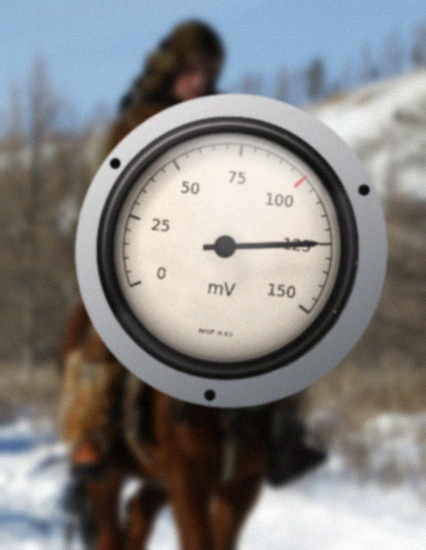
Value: 125 mV
